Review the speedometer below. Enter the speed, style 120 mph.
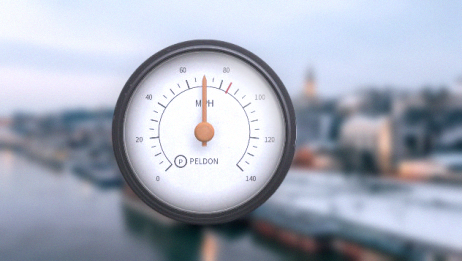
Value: 70 mph
